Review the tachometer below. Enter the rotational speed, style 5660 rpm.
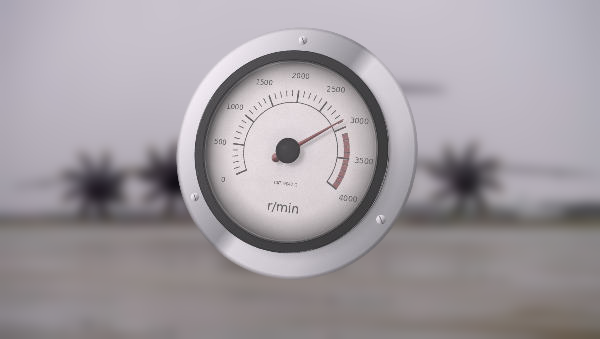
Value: 2900 rpm
